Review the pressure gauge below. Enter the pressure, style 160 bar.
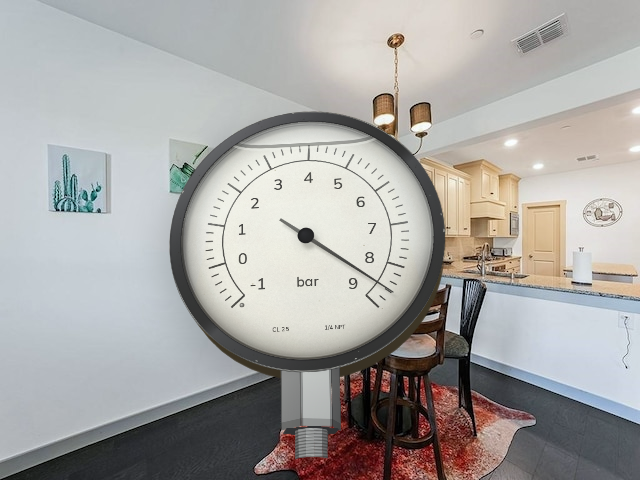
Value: 8.6 bar
